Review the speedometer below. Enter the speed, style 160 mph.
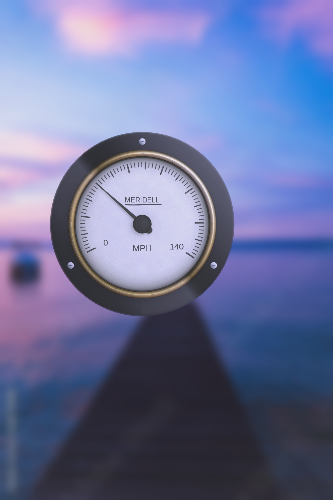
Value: 40 mph
